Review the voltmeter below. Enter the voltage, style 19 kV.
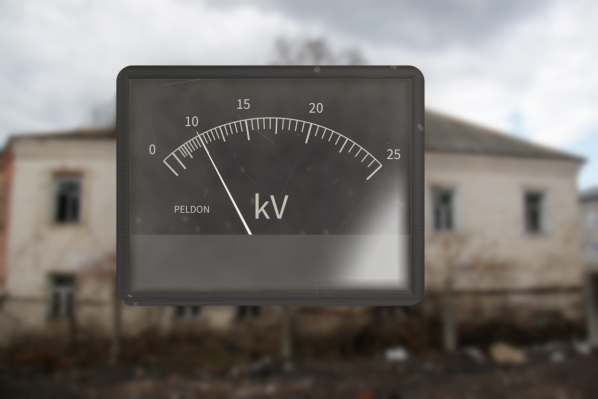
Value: 10 kV
